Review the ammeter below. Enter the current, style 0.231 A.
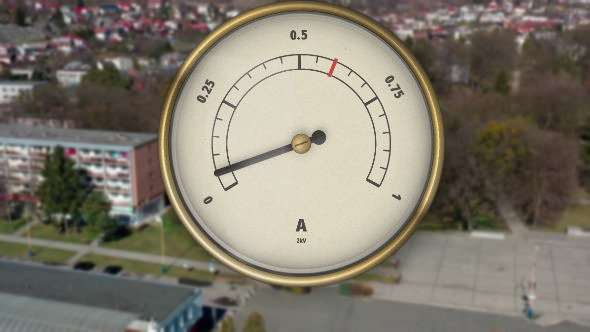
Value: 0.05 A
